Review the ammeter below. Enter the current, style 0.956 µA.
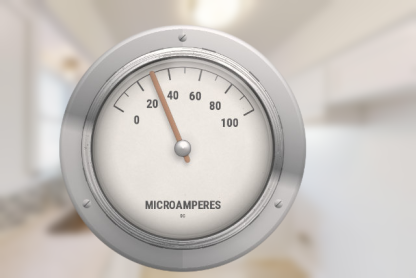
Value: 30 µA
